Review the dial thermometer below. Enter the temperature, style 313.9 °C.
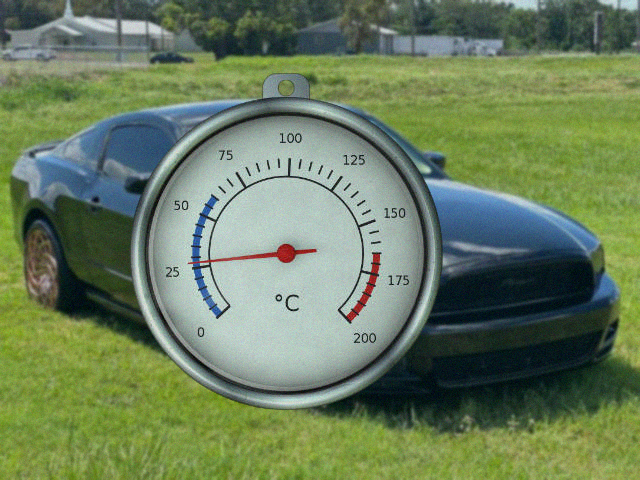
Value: 27.5 °C
